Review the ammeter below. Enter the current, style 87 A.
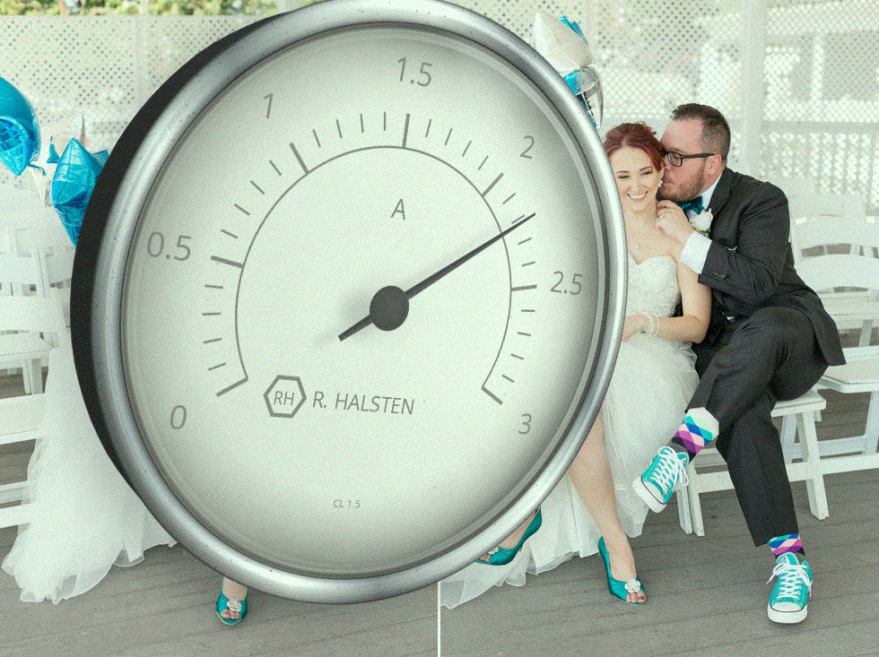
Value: 2.2 A
